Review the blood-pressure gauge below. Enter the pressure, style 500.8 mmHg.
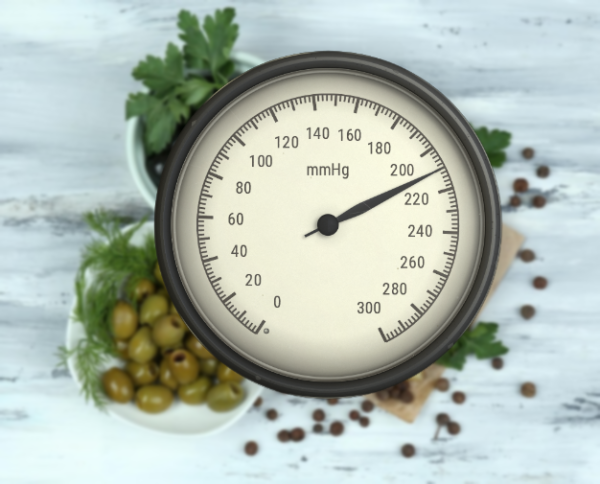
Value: 210 mmHg
